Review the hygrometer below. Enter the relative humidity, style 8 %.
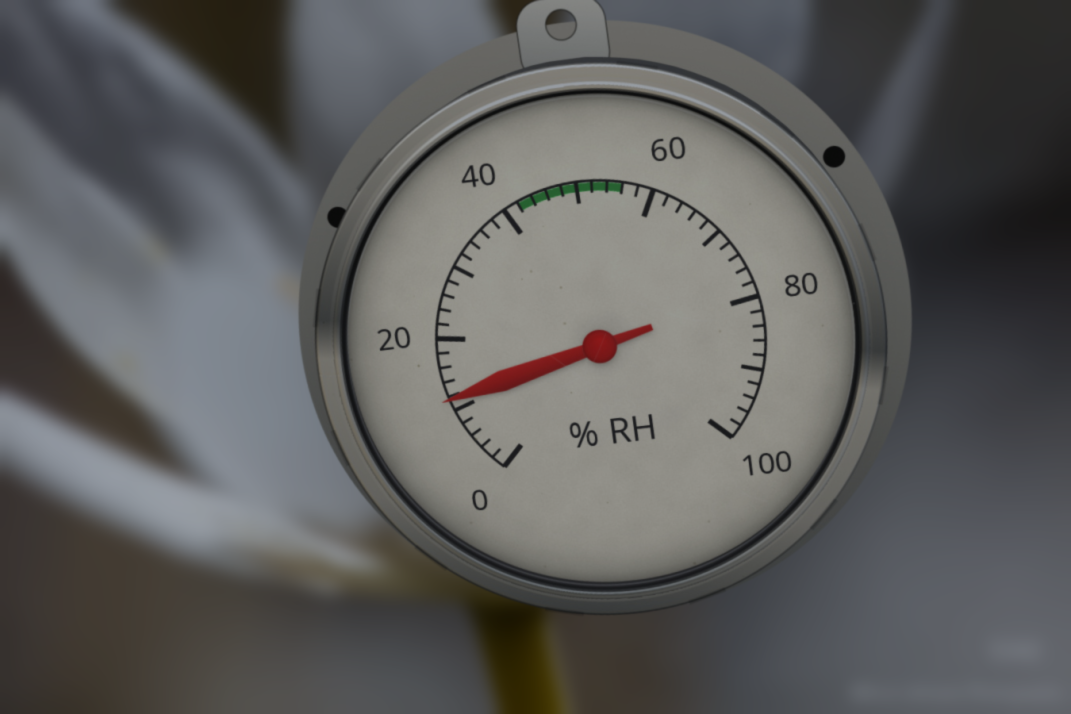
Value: 12 %
